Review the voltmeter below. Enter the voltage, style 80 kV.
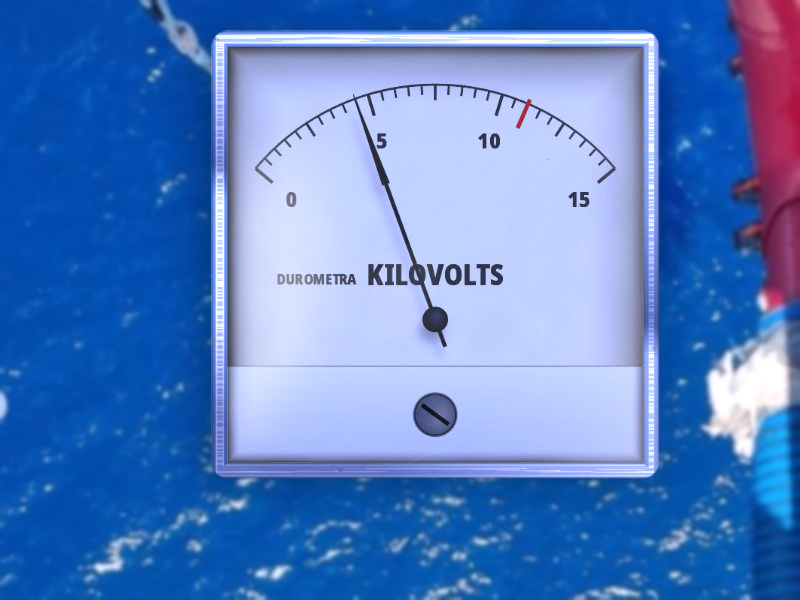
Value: 4.5 kV
